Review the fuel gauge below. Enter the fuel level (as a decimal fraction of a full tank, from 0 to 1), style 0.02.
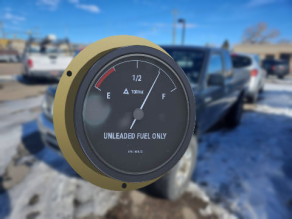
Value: 0.75
